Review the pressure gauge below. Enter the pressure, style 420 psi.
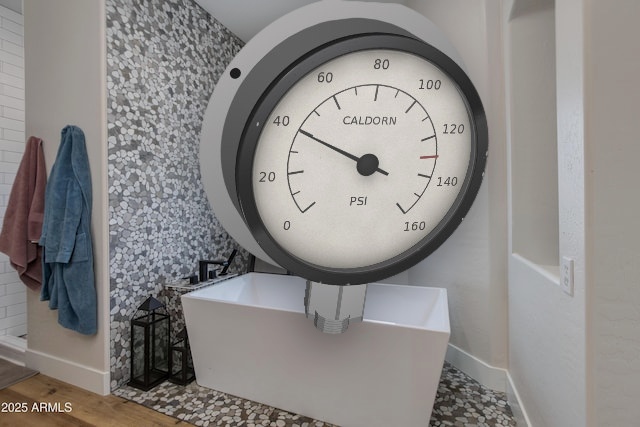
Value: 40 psi
